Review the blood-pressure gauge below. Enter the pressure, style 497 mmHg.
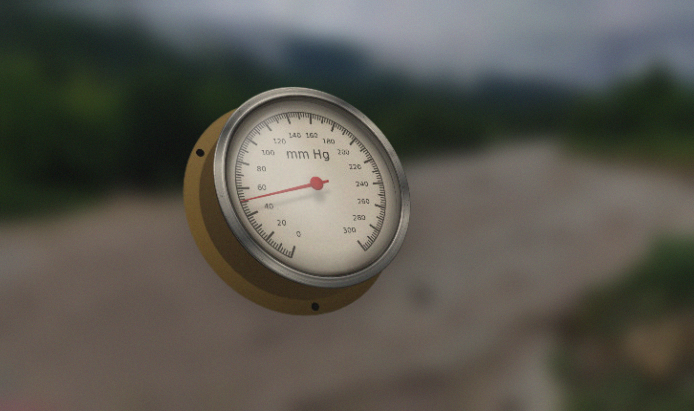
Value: 50 mmHg
